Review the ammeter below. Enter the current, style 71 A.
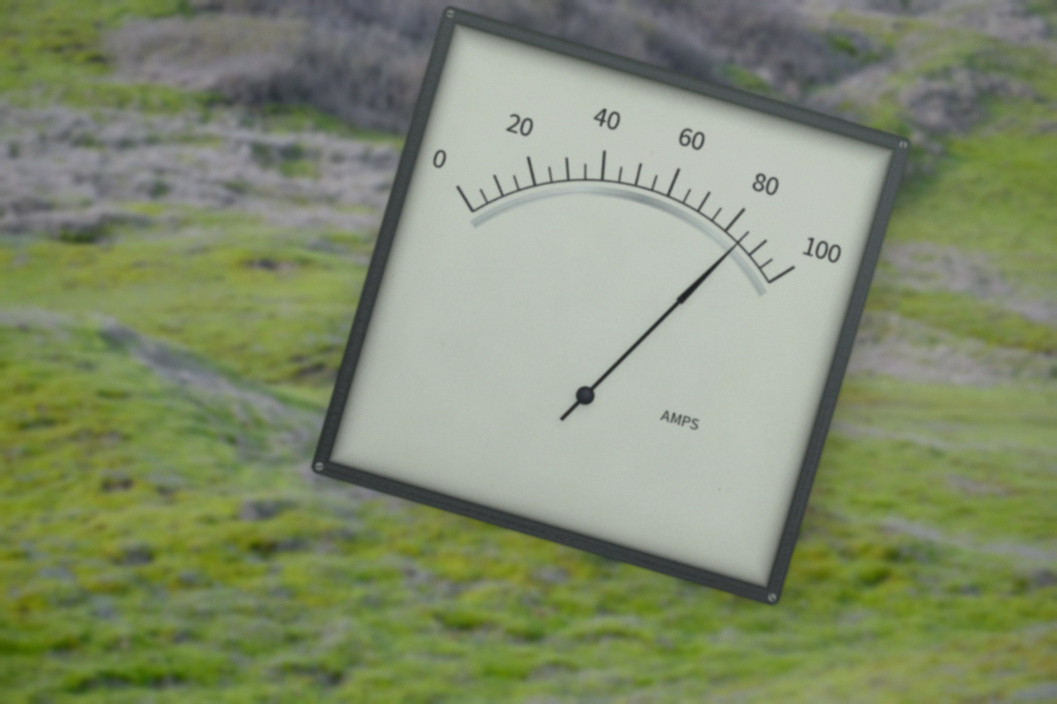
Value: 85 A
